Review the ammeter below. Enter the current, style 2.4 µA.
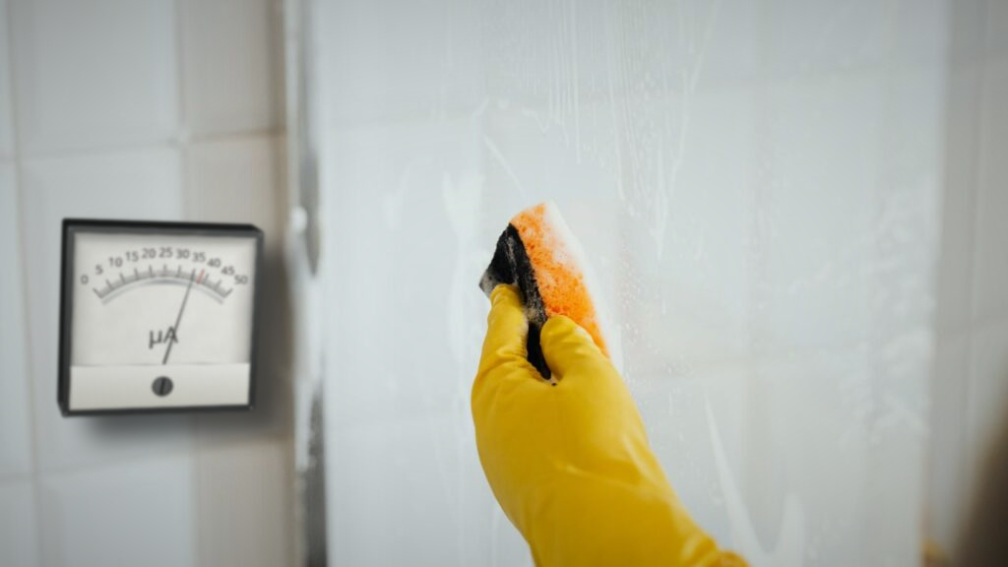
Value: 35 µA
